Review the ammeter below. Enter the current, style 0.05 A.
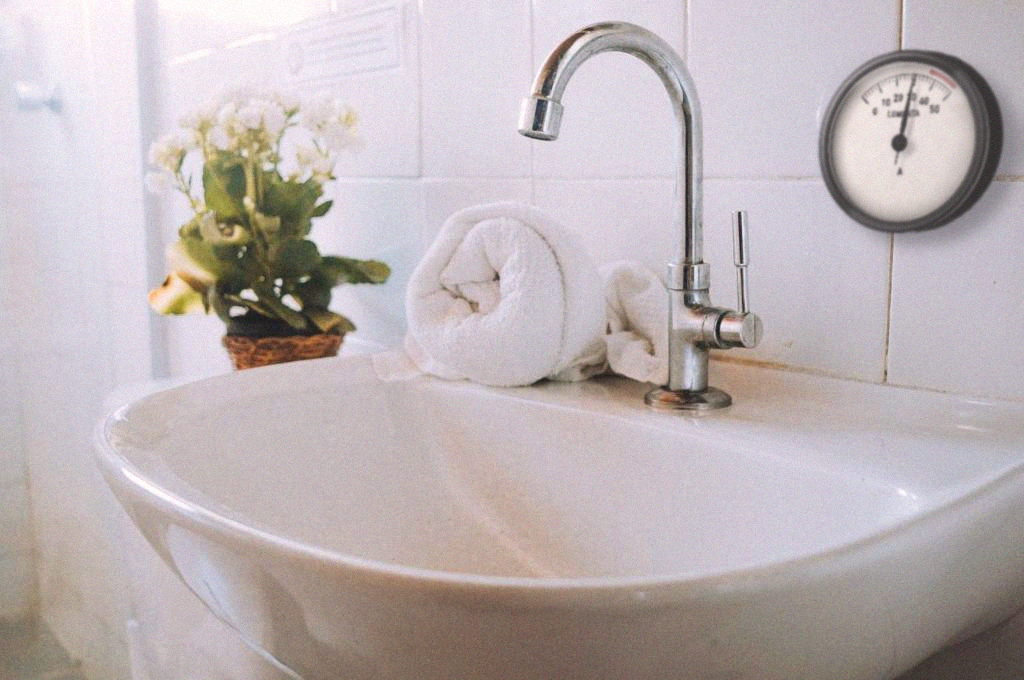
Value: 30 A
